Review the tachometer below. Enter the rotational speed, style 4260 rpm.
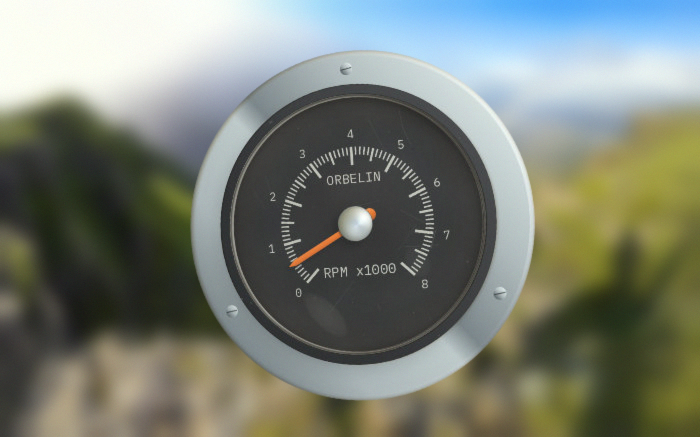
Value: 500 rpm
